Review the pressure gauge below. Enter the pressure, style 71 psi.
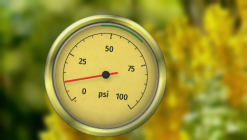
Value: 10 psi
